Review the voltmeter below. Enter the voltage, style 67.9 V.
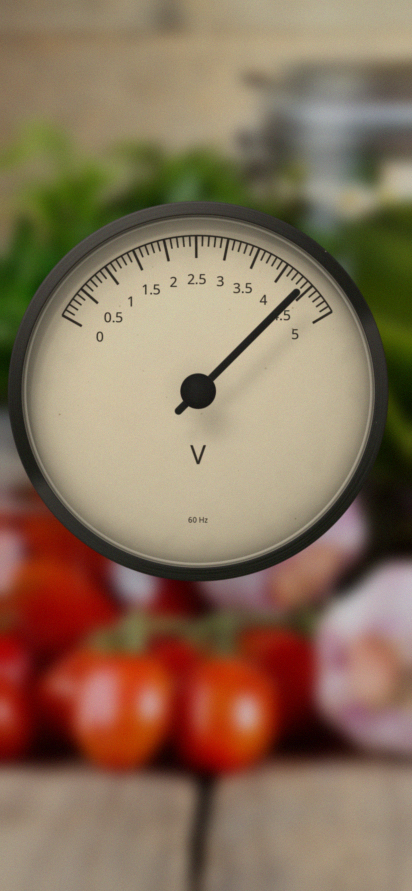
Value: 4.4 V
